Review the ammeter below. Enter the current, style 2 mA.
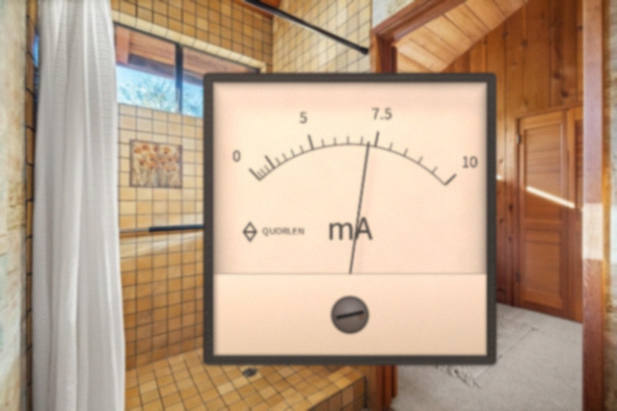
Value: 7.25 mA
